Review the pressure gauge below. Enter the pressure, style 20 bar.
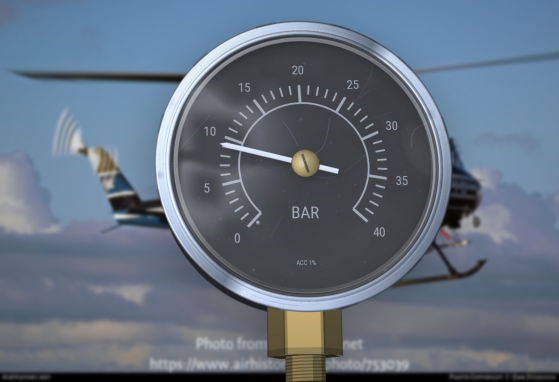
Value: 9 bar
